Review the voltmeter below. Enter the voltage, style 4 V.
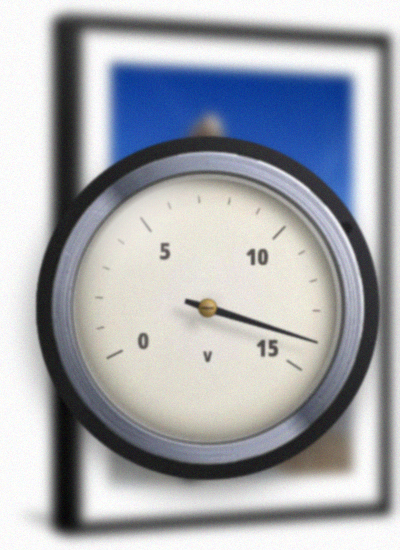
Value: 14 V
